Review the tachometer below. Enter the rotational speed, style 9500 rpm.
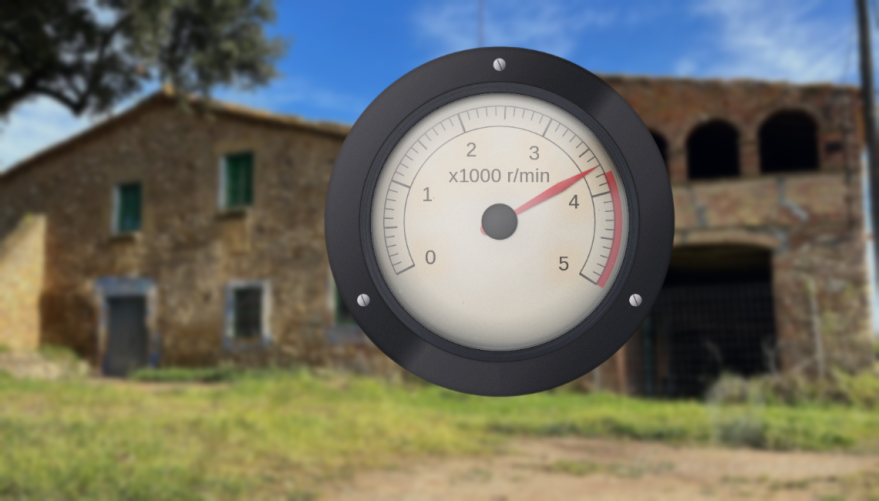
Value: 3700 rpm
